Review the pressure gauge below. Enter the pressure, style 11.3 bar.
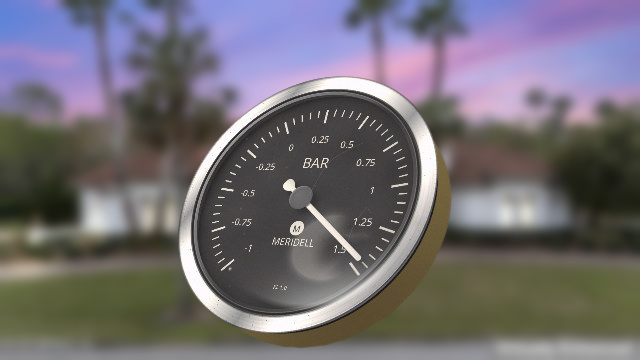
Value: 1.45 bar
